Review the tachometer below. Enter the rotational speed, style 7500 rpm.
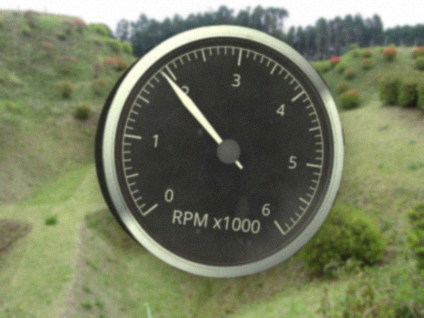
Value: 1900 rpm
